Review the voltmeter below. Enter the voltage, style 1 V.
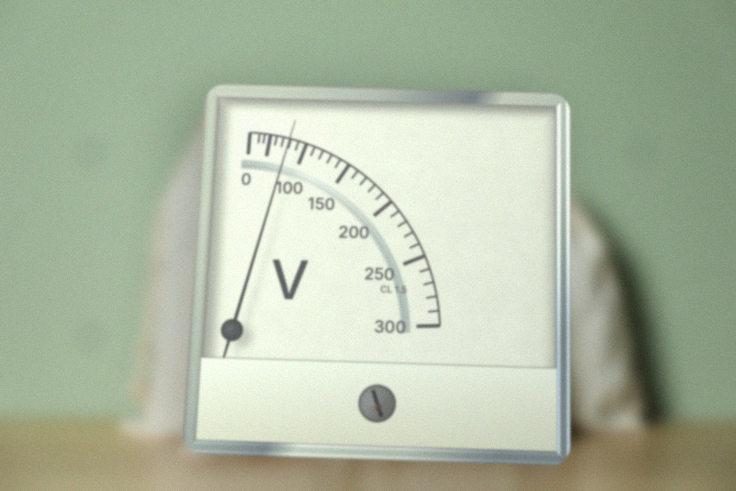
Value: 80 V
